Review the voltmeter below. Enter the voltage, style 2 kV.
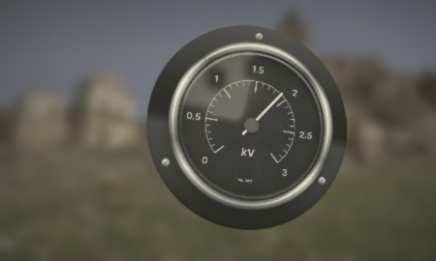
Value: 1.9 kV
